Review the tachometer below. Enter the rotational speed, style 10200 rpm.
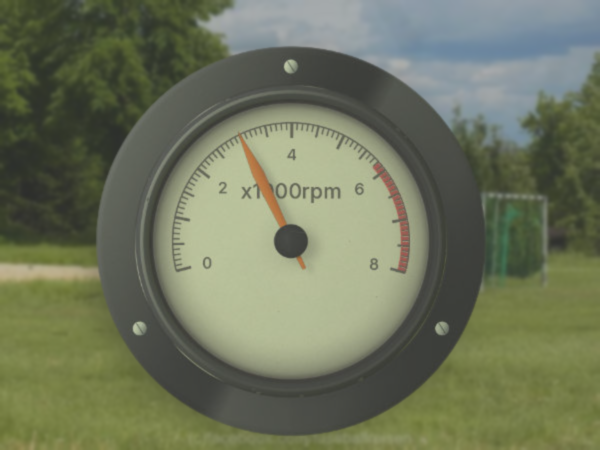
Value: 3000 rpm
